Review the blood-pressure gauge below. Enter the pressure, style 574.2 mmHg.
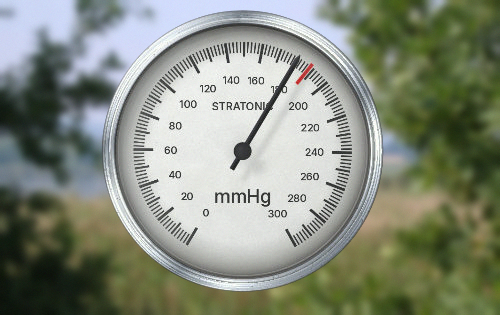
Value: 180 mmHg
